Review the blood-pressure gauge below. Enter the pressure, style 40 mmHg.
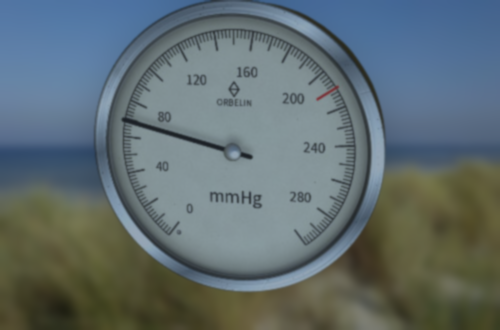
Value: 70 mmHg
